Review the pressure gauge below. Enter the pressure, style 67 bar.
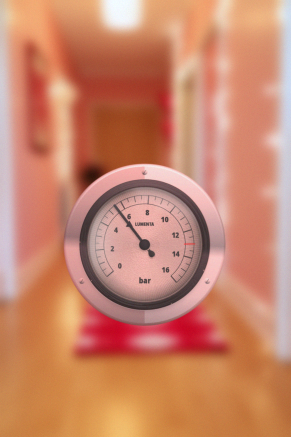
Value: 5.5 bar
